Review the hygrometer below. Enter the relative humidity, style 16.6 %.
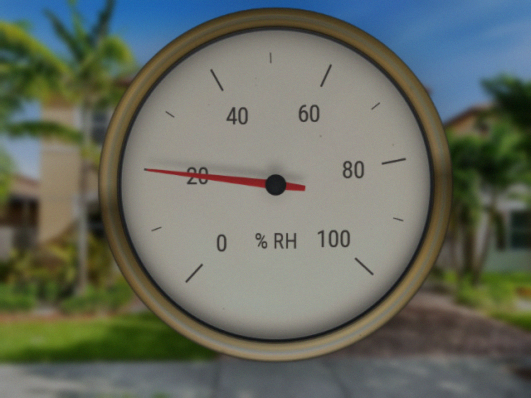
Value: 20 %
